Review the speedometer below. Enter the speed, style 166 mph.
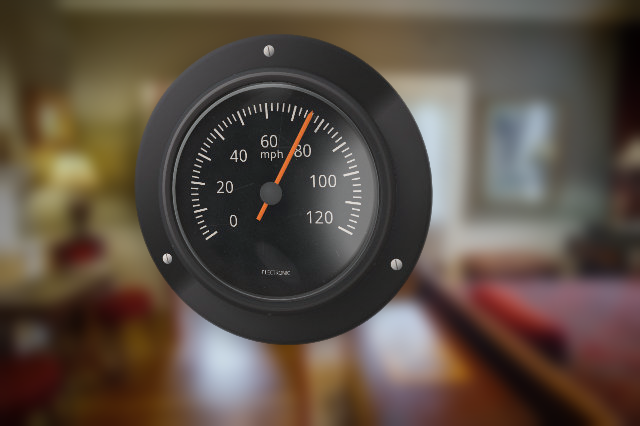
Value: 76 mph
